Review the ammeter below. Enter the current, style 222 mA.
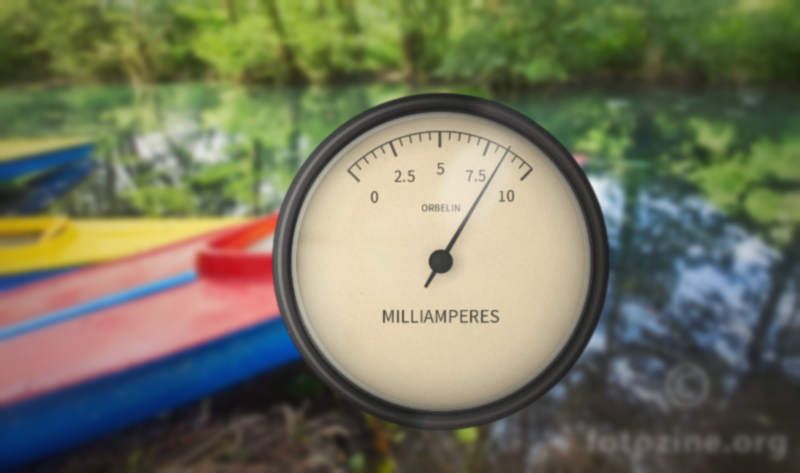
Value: 8.5 mA
